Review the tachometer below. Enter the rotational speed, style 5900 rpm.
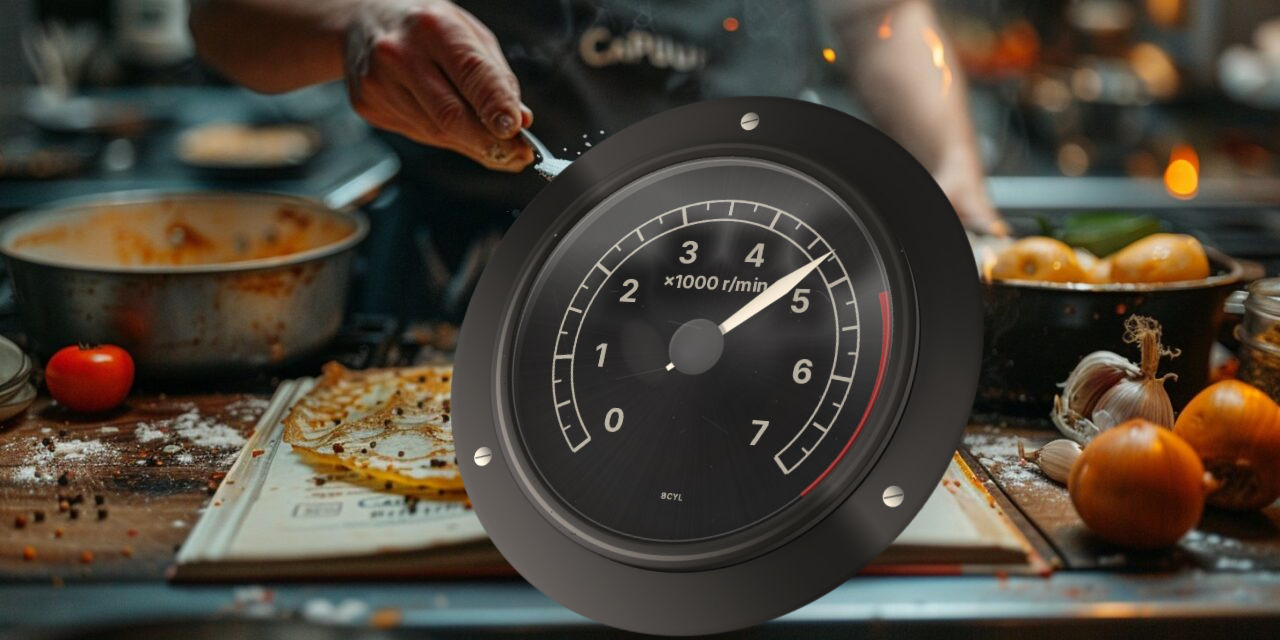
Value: 4750 rpm
